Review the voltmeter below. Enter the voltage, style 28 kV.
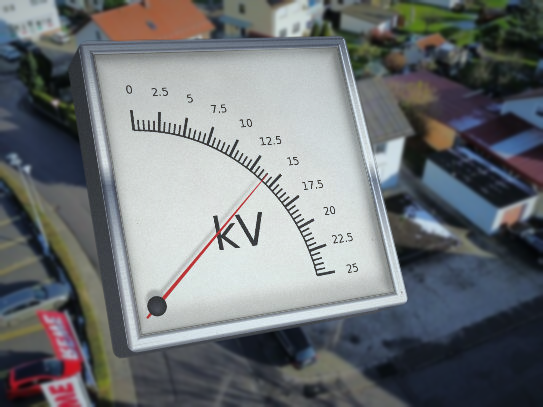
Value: 14 kV
